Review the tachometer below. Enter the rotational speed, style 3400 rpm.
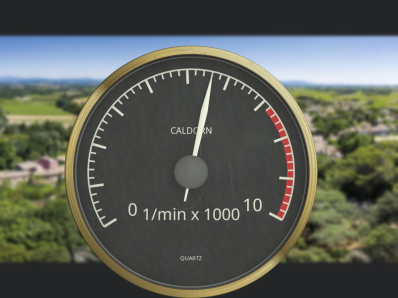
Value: 5600 rpm
